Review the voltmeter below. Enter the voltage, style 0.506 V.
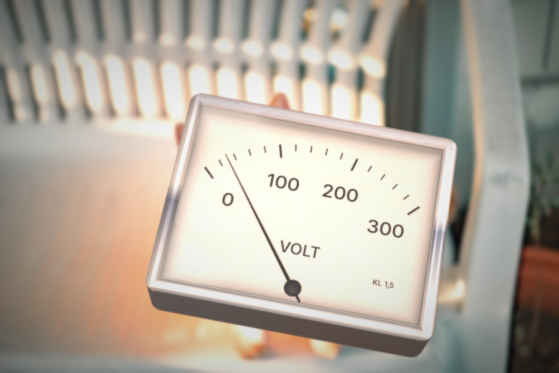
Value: 30 V
